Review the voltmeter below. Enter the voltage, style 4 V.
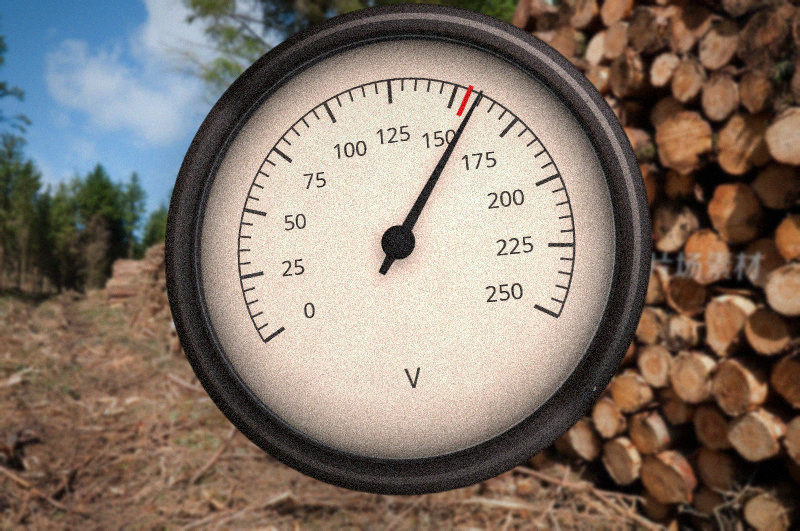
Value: 160 V
